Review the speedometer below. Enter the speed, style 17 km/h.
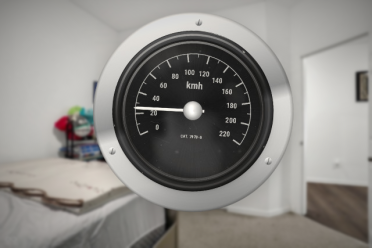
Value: 25 km/h
